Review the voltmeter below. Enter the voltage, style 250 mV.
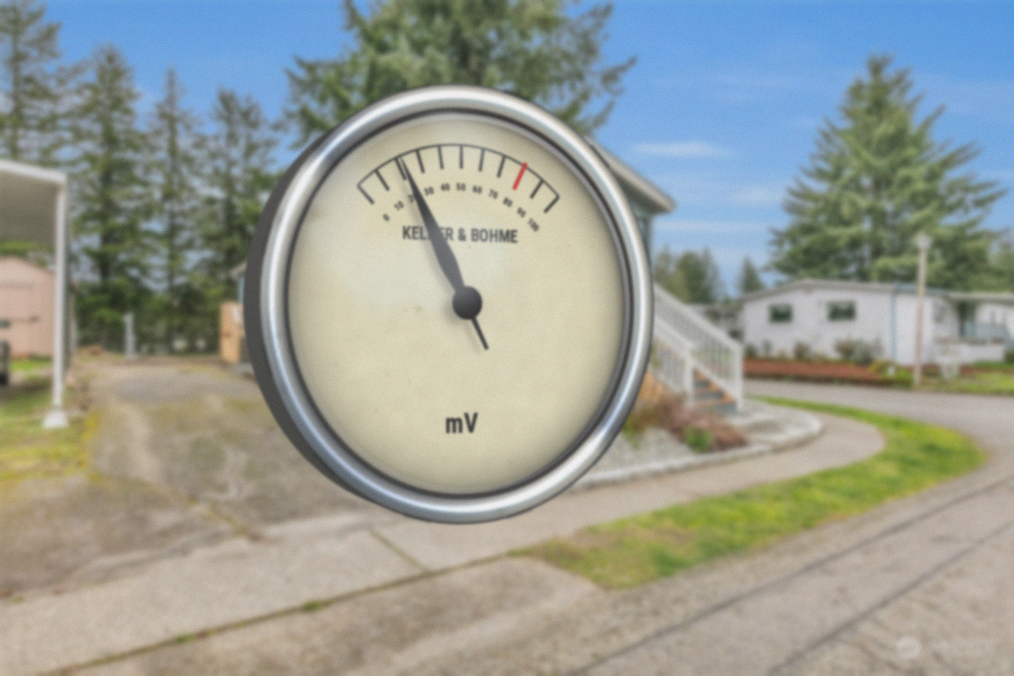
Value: 20 mV
